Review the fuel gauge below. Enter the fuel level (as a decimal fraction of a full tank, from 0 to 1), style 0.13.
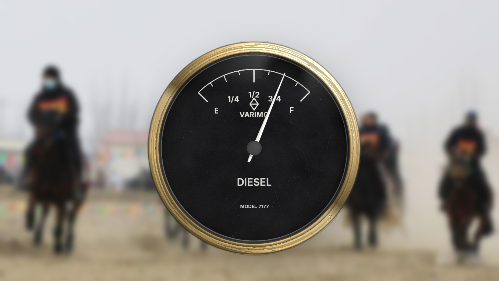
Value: 0.75
